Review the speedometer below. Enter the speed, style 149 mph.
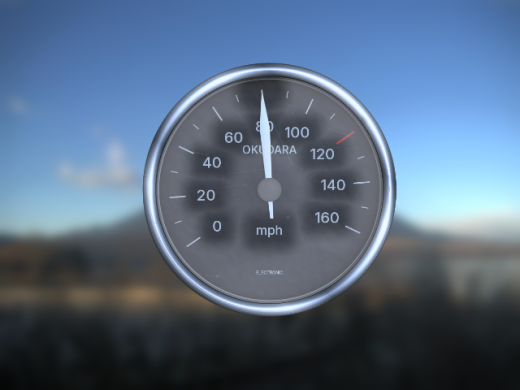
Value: 80 mph
